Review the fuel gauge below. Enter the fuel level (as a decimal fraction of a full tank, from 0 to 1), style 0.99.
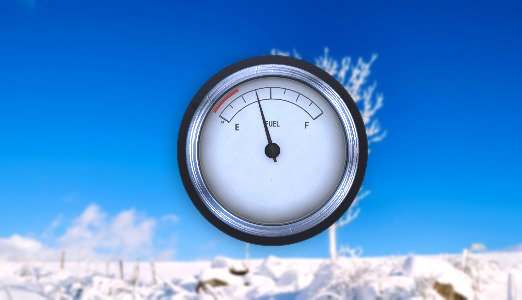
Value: 0.375
